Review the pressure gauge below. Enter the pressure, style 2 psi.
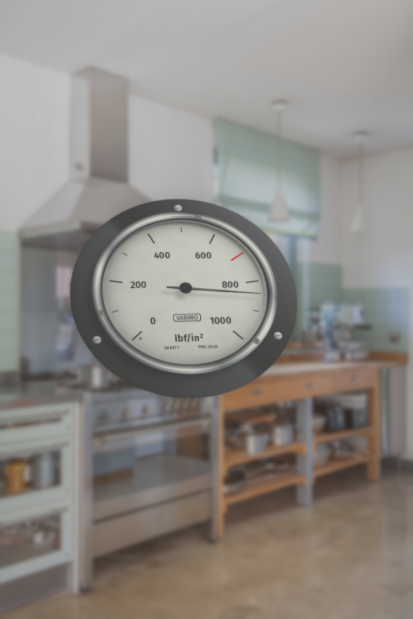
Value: 850 psi
